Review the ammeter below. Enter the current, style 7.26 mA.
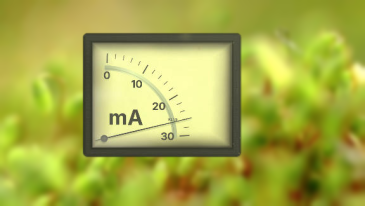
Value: 26 mA
